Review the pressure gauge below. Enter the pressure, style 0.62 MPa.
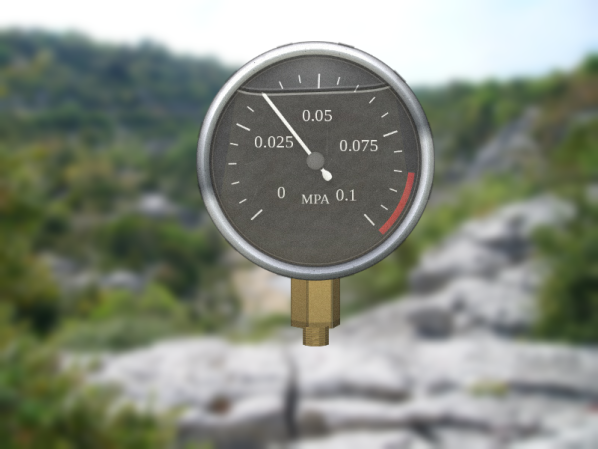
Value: 0.035 MPa
